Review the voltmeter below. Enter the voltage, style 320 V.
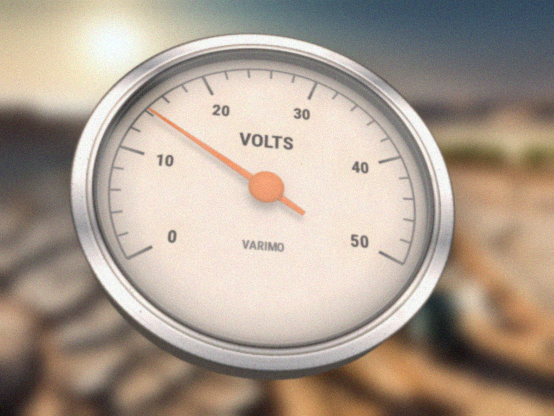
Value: 14 V
